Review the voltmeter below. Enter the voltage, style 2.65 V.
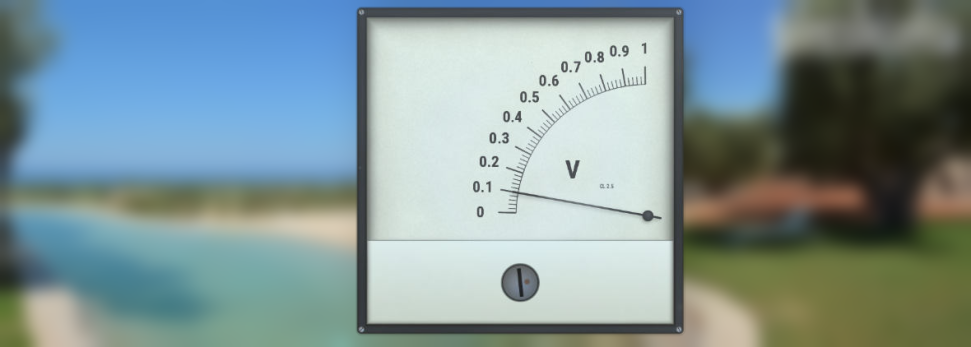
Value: 0.1 V
